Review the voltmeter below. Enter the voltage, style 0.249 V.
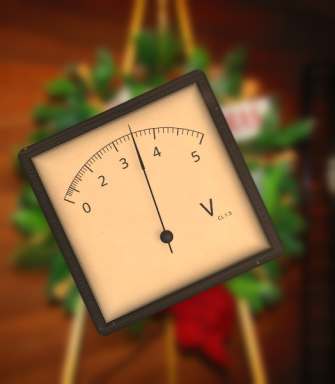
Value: 3.5 V
